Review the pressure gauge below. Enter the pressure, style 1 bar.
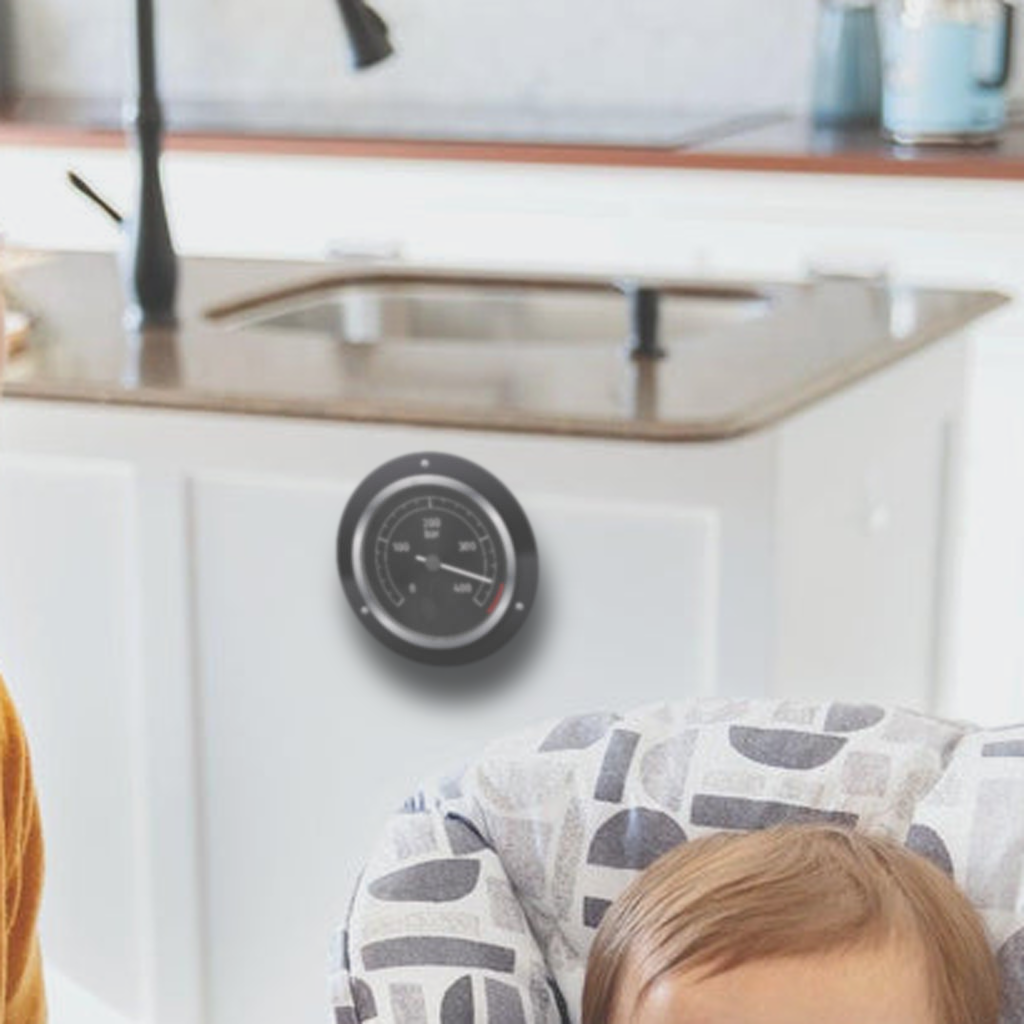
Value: 360 bar
